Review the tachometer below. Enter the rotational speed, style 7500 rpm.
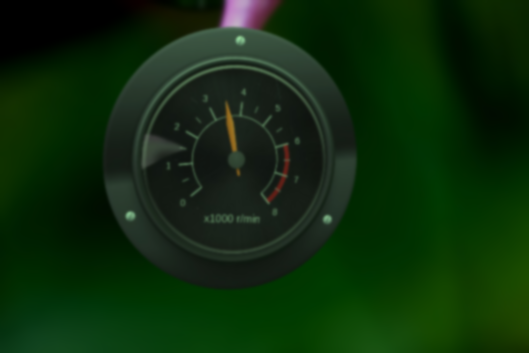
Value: 3500 rpm
